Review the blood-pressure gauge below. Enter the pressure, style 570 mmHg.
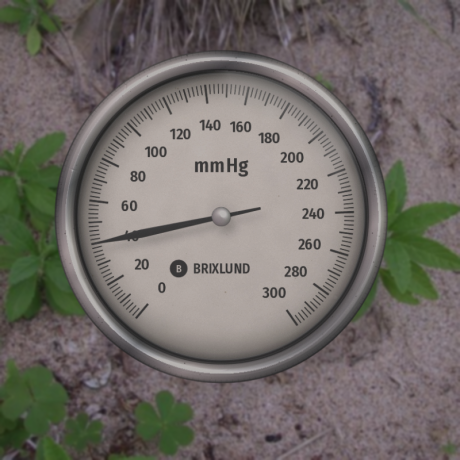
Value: 40 mmHg
